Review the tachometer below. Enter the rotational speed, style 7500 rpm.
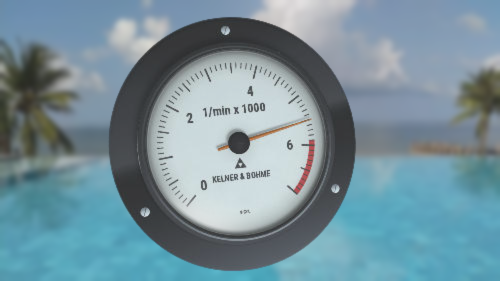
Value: 5500 rpm
